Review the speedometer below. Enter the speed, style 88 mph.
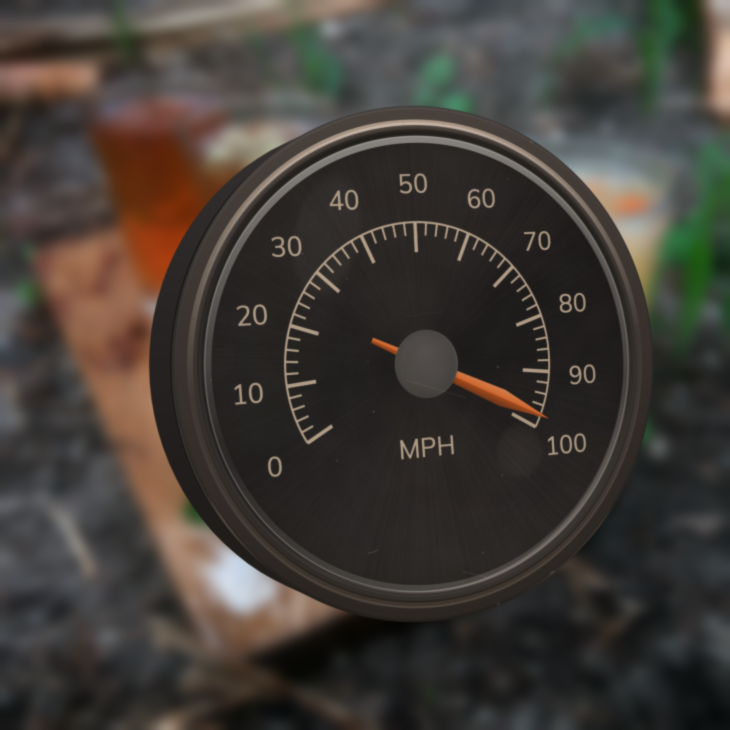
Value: 98 mph
